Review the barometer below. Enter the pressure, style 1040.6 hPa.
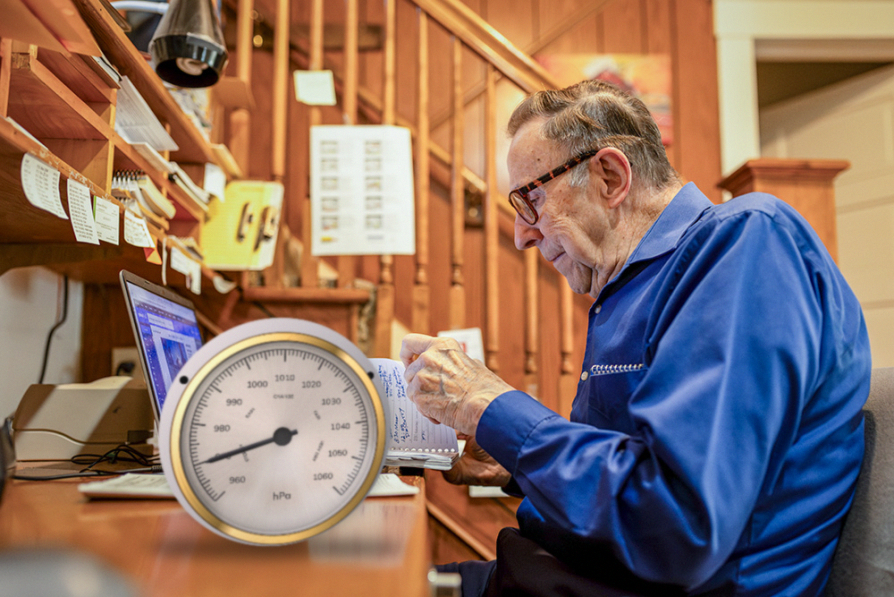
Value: 970 hPa
